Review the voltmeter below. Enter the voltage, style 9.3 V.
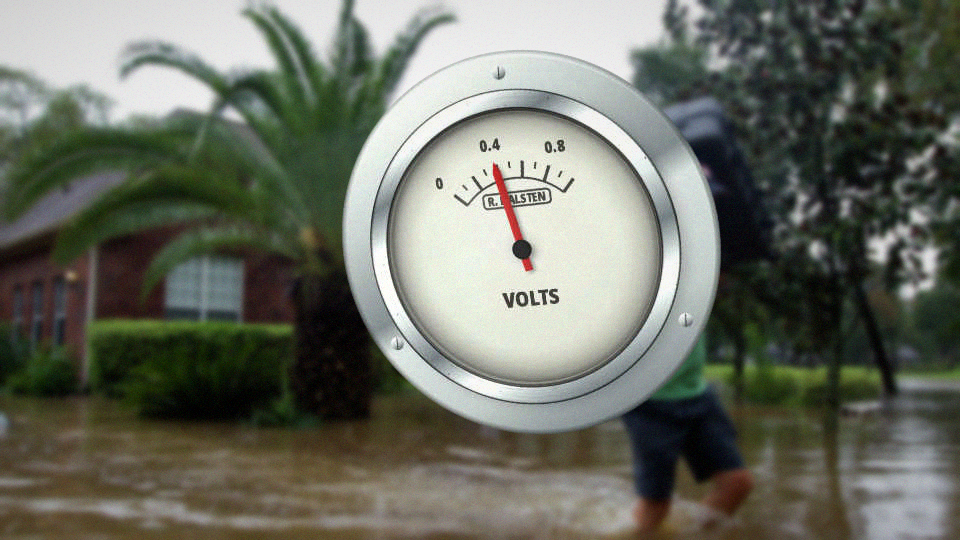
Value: 0.4 V
